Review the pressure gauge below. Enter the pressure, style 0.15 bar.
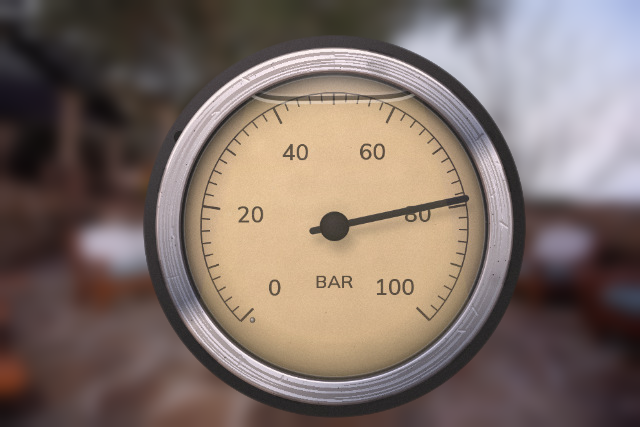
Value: 79 bar
